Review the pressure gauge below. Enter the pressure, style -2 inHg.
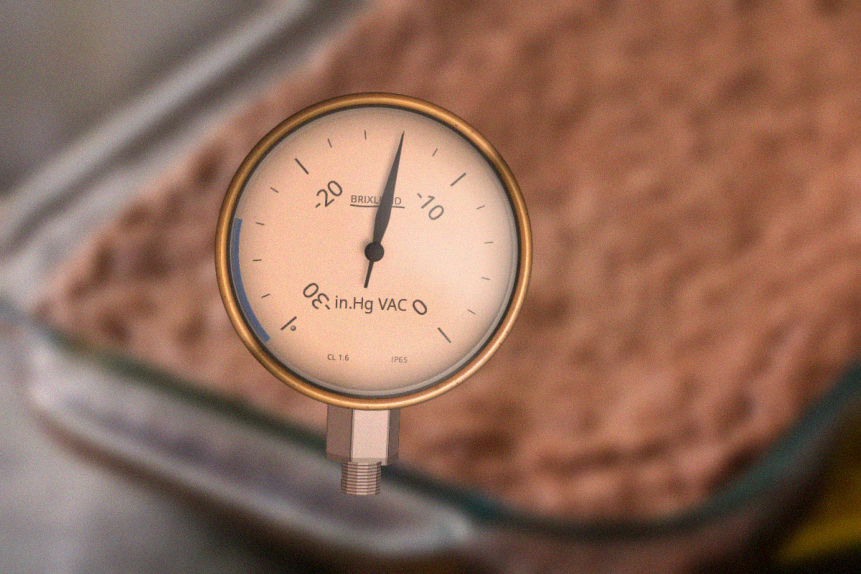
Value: -14 inHg
